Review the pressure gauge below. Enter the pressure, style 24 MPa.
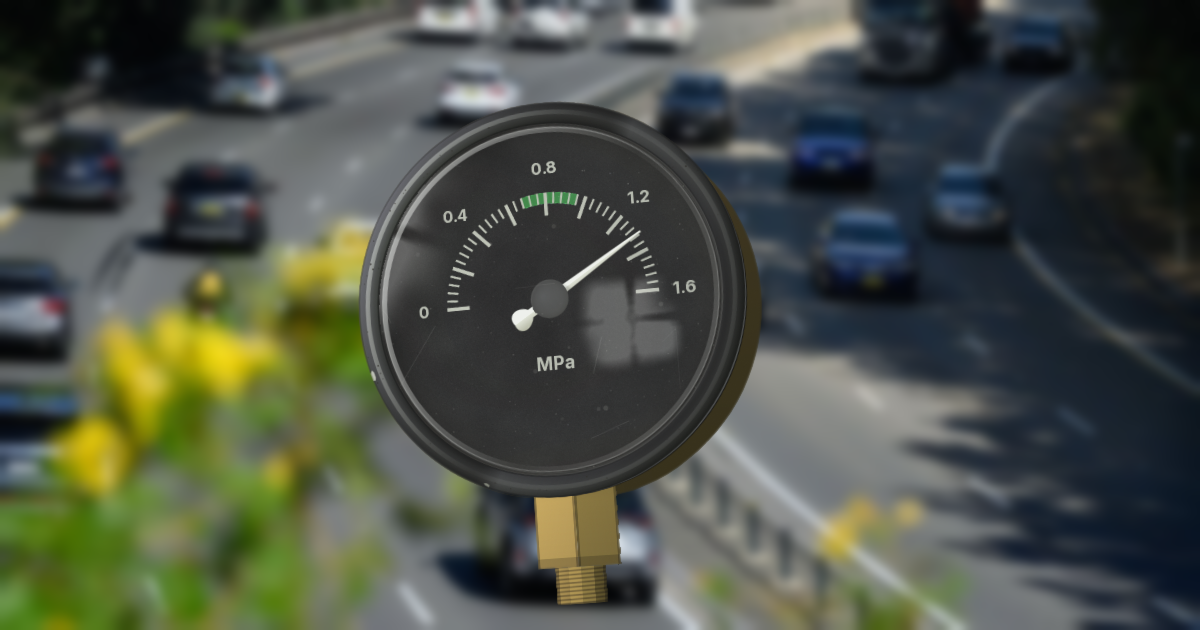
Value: 1.32 MPa
